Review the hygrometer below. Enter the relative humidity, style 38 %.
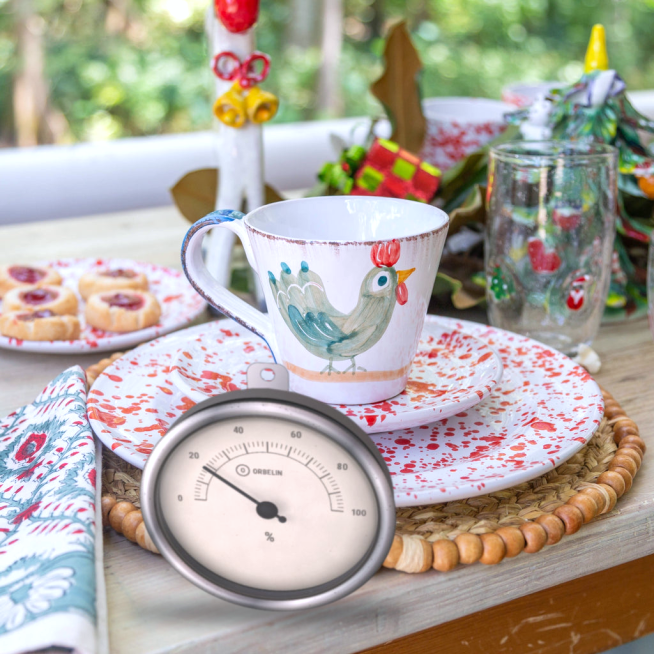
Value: 20 %
